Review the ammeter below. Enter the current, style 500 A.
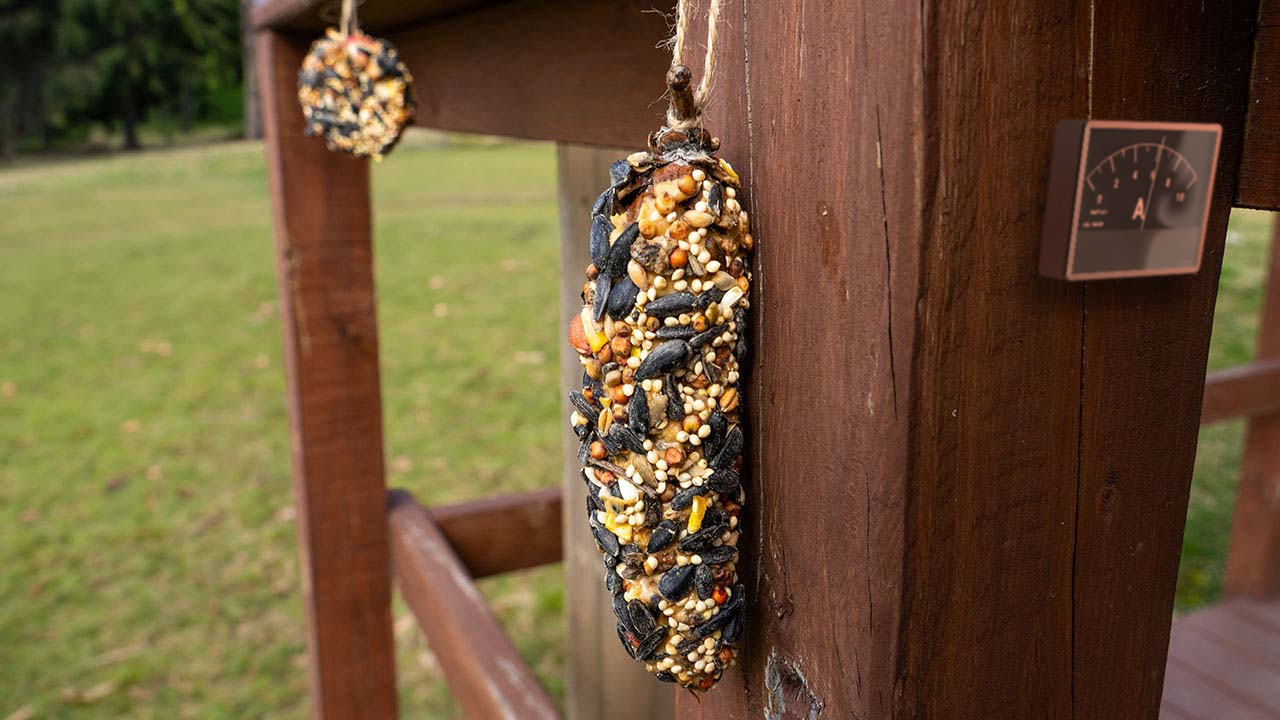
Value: 6 A
